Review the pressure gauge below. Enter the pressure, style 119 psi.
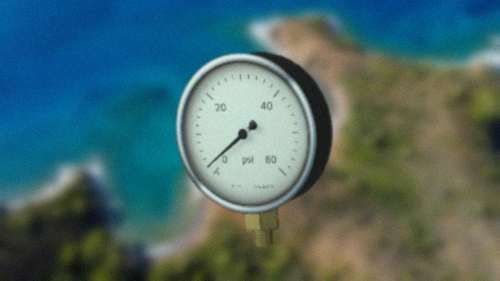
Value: 2 psi
